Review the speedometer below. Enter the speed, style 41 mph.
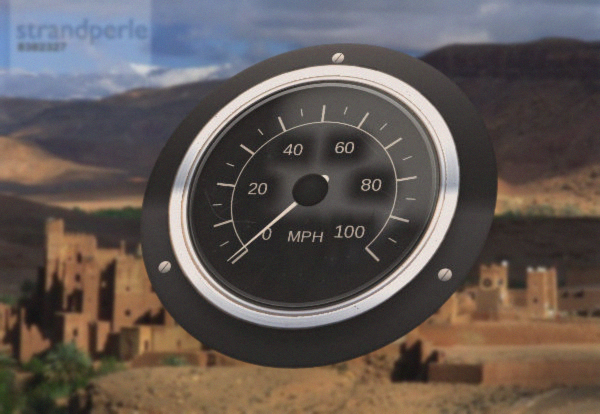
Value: 0 mph
